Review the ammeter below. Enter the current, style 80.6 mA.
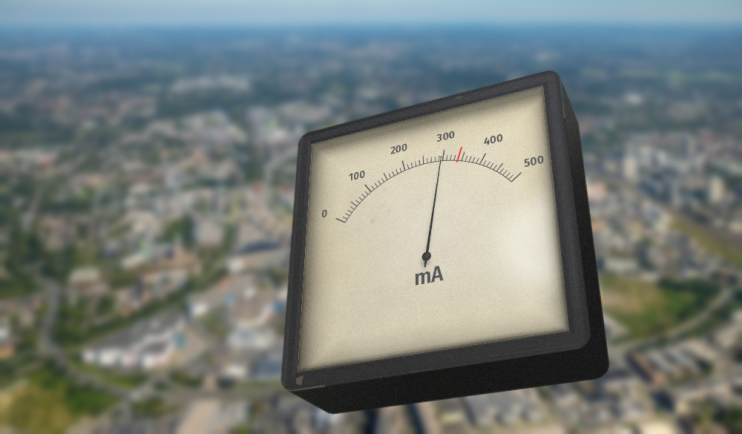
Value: 300 mA
